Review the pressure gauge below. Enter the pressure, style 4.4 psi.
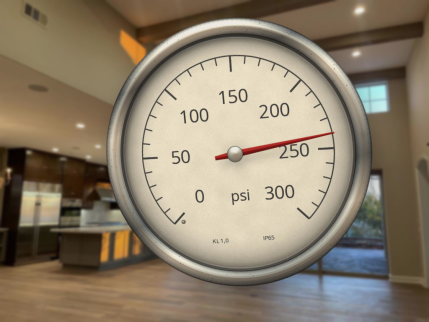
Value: 240 psi
